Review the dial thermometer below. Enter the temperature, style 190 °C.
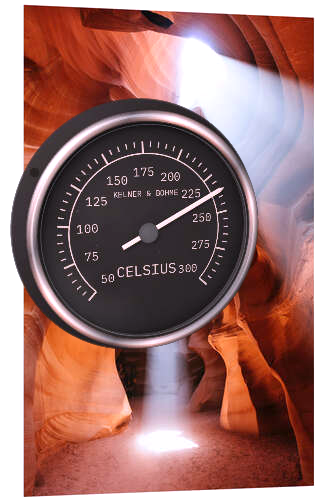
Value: 235 °C
